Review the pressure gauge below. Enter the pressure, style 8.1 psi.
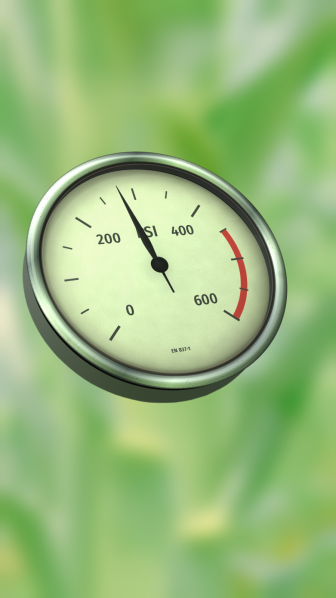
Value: 275 psi
